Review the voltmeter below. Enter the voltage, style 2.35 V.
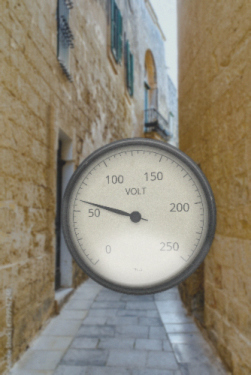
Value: 60 V
